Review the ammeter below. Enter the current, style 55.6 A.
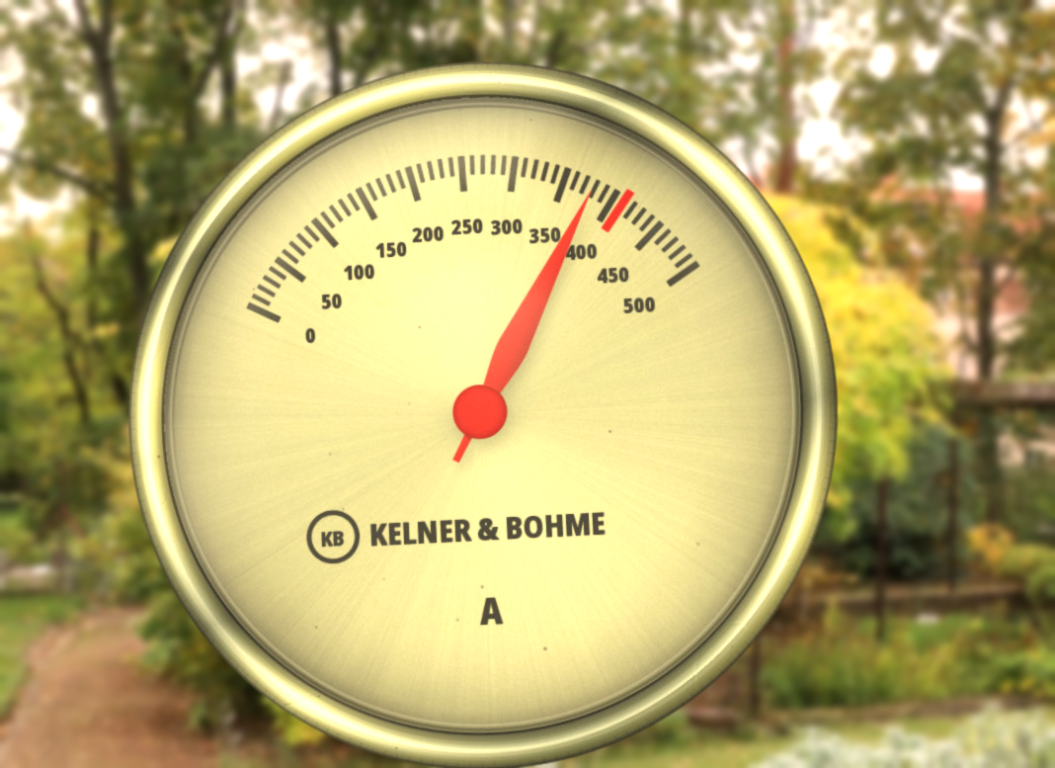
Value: 380 A
